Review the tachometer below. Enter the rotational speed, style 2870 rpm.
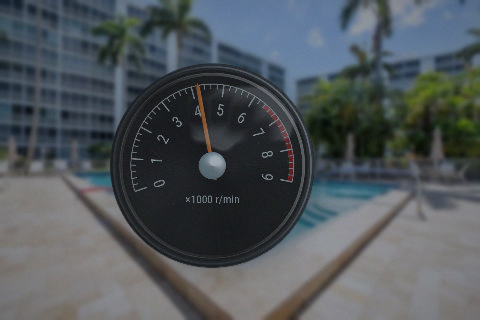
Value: 4200 rpm
